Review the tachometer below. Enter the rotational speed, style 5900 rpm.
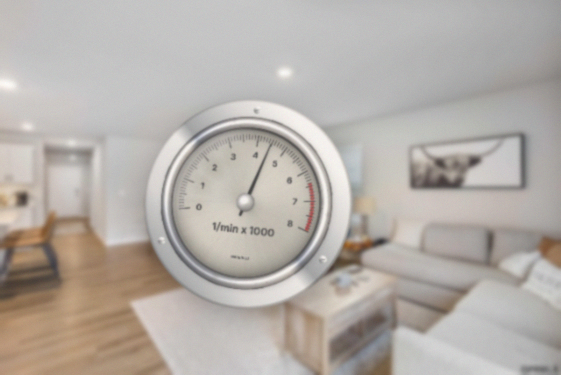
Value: 4500 rpm
